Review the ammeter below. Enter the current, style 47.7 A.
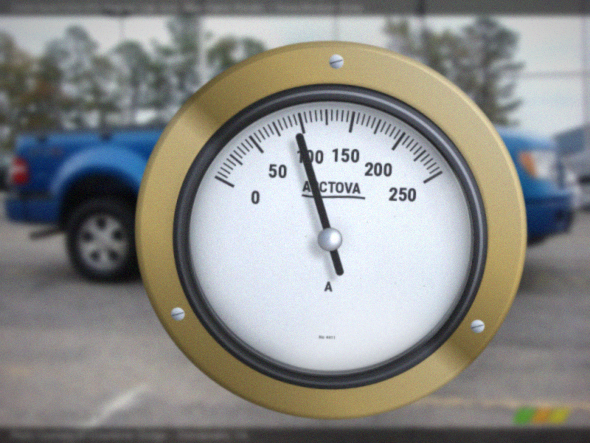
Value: 95 A
